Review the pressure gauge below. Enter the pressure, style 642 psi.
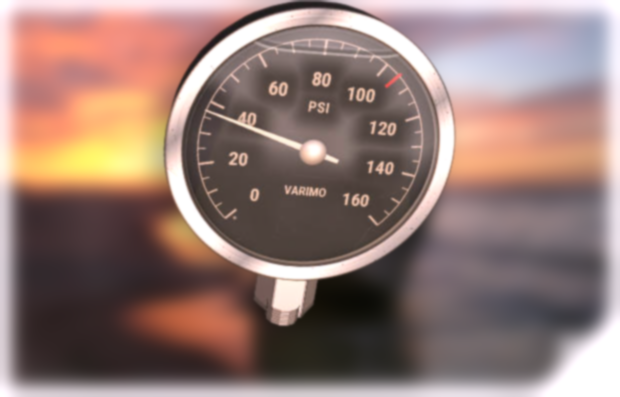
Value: 37.5 psi
